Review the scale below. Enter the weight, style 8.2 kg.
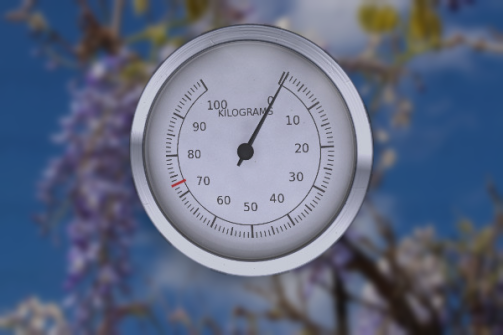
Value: 1 kg
